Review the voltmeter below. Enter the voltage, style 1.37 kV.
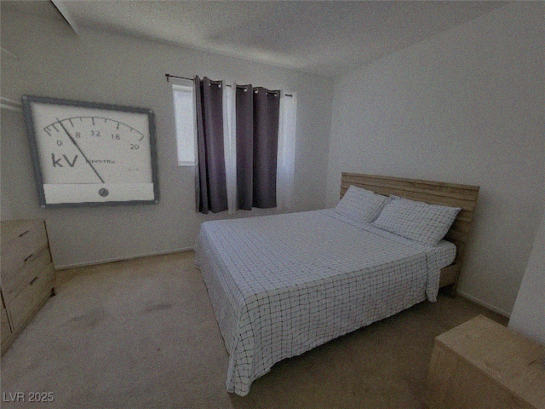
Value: 6 kV
